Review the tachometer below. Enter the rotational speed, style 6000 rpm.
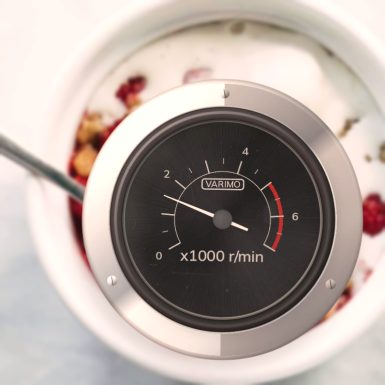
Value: 1500 rpm
